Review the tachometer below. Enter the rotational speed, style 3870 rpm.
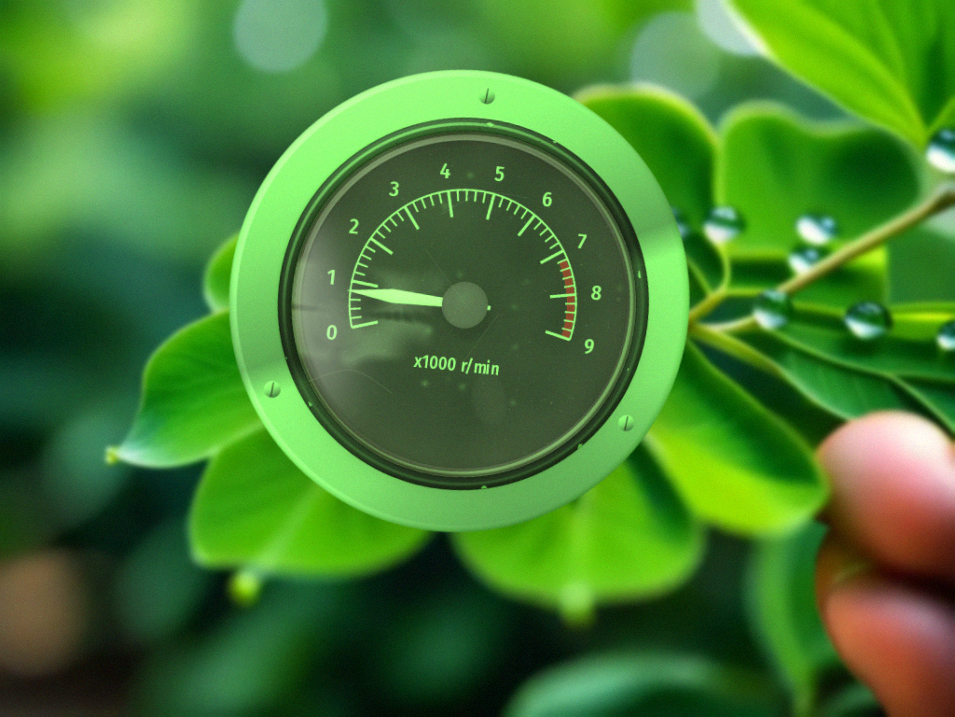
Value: 800 rpm
